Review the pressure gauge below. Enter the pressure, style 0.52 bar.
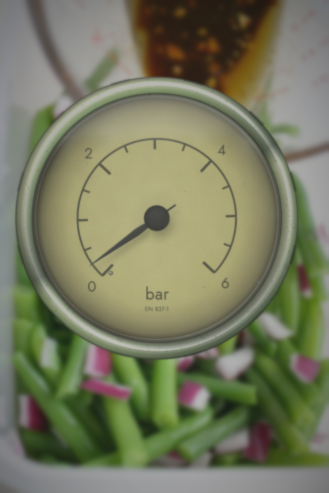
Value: 0.25 bar
